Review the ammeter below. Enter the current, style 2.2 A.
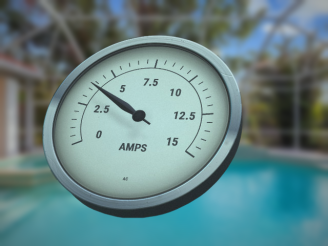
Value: 3.75 A
